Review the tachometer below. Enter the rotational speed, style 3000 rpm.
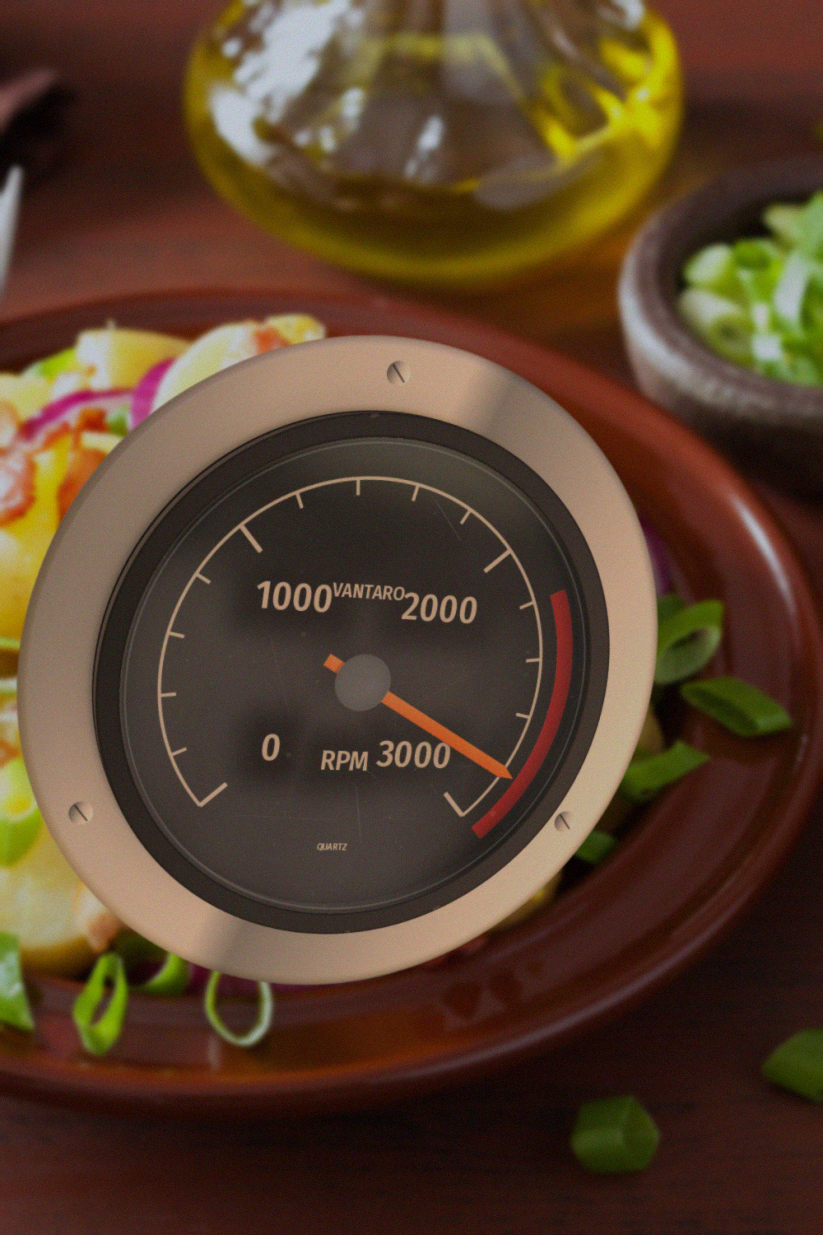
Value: 2800 rpm
